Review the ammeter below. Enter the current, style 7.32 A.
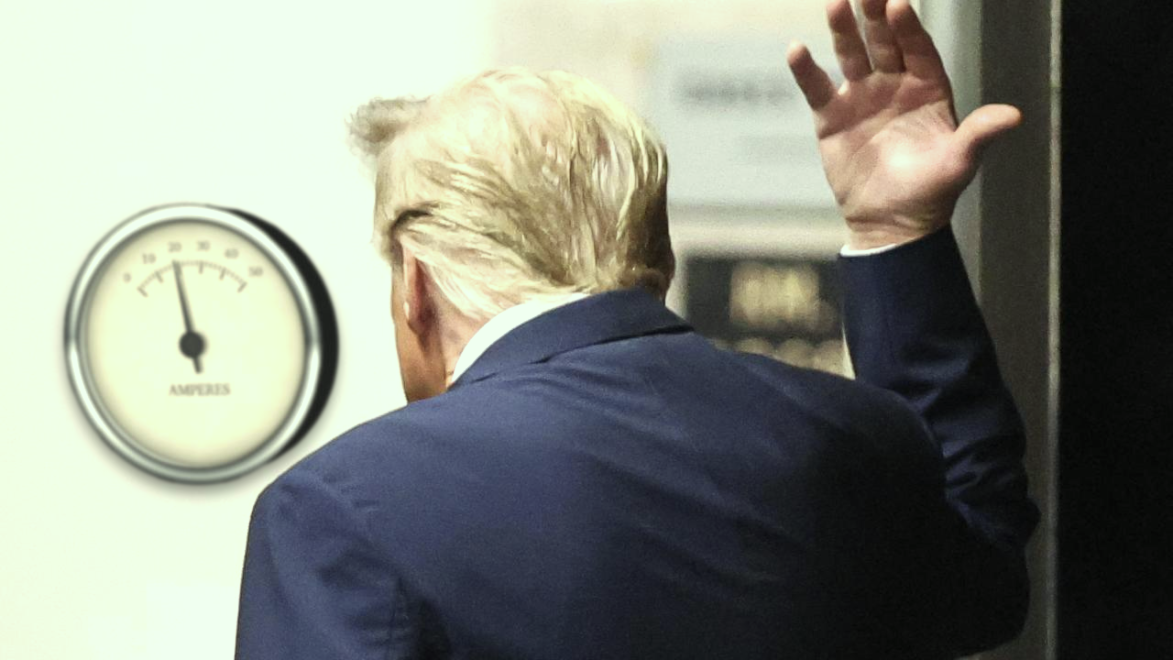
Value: 20 A
